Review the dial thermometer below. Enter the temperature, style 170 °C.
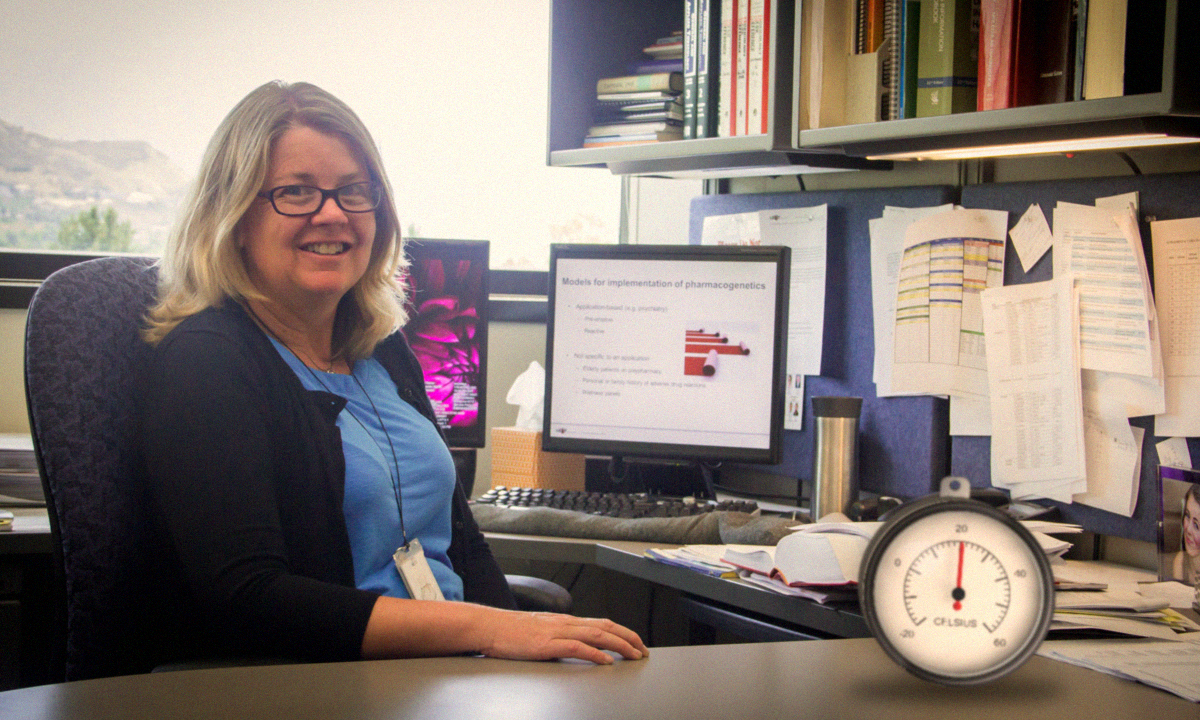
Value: 20 °C
